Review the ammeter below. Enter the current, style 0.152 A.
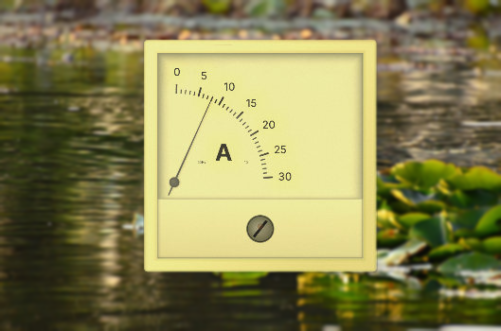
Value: 8 A
